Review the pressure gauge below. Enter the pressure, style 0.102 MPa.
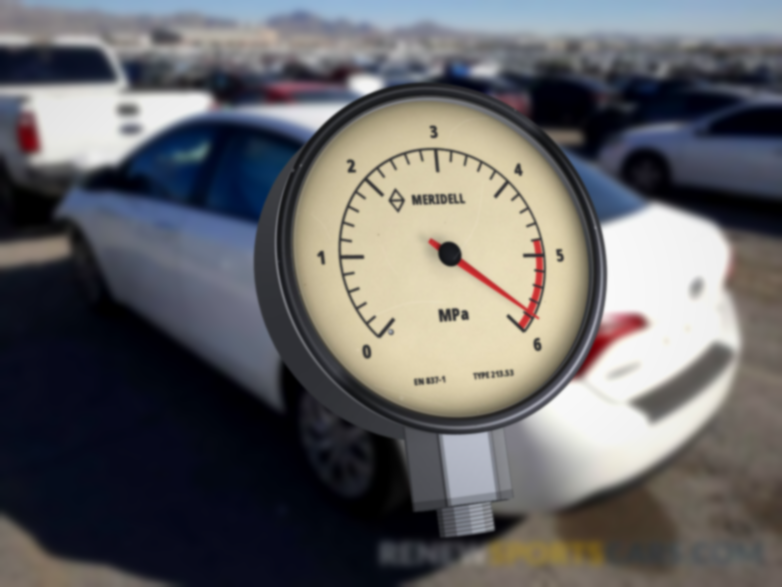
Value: 5.8 MPa
